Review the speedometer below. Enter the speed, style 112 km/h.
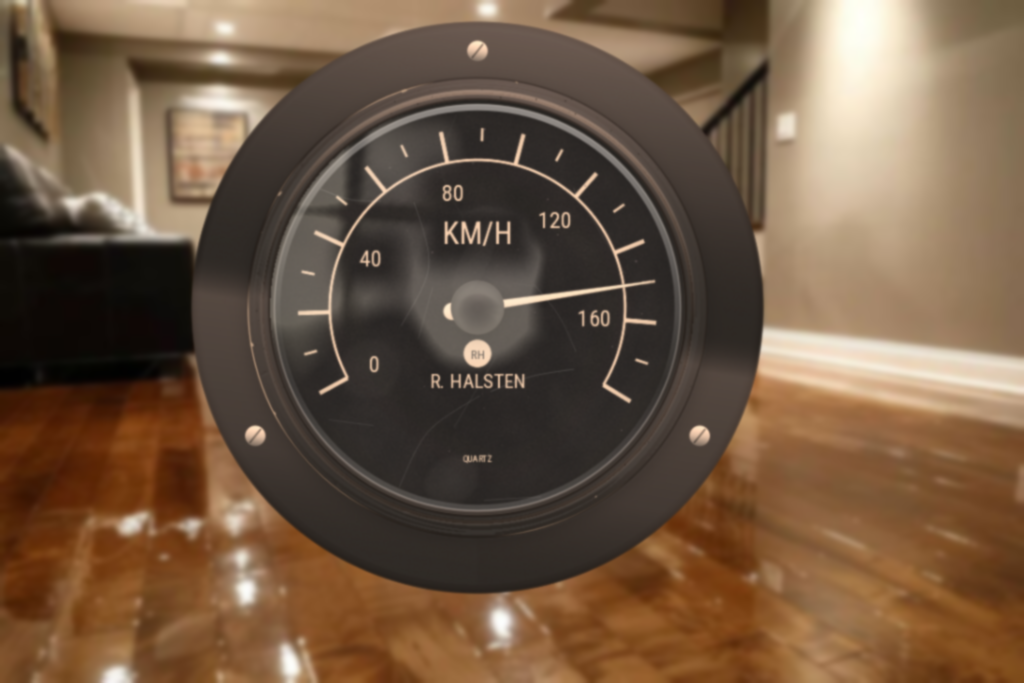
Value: 150 km/h
